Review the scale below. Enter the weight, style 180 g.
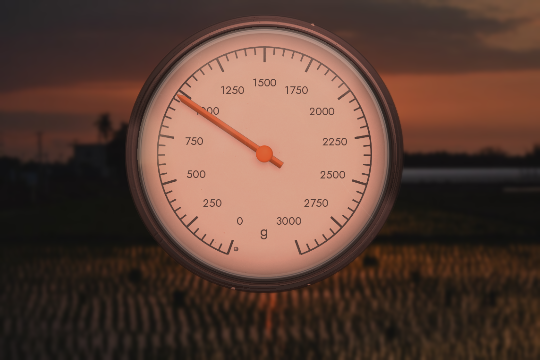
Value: 975 g
